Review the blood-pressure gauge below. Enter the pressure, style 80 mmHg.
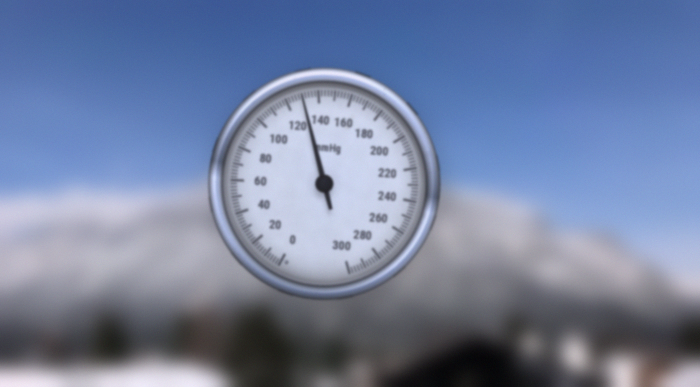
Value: 130 mmHg
